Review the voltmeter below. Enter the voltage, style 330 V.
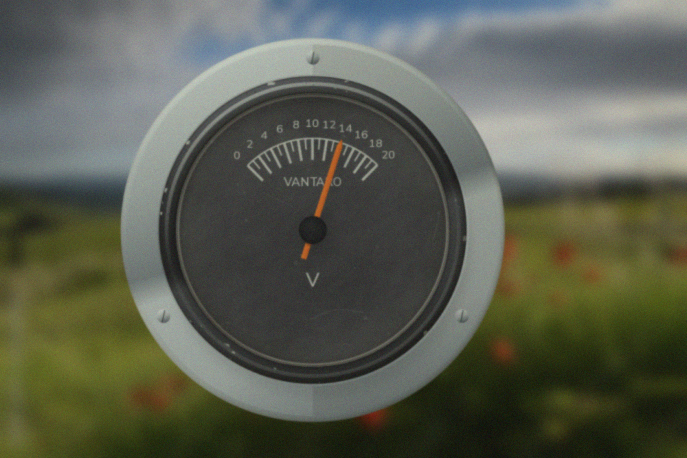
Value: 14 V
